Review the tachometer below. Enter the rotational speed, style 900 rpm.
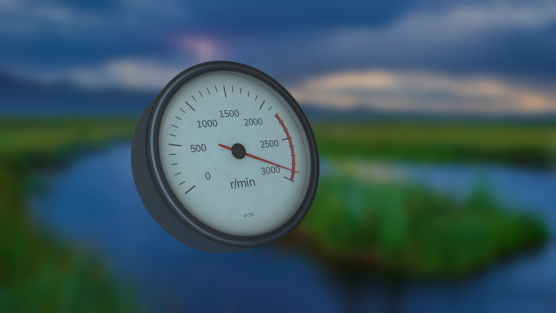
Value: 2900 rpm
